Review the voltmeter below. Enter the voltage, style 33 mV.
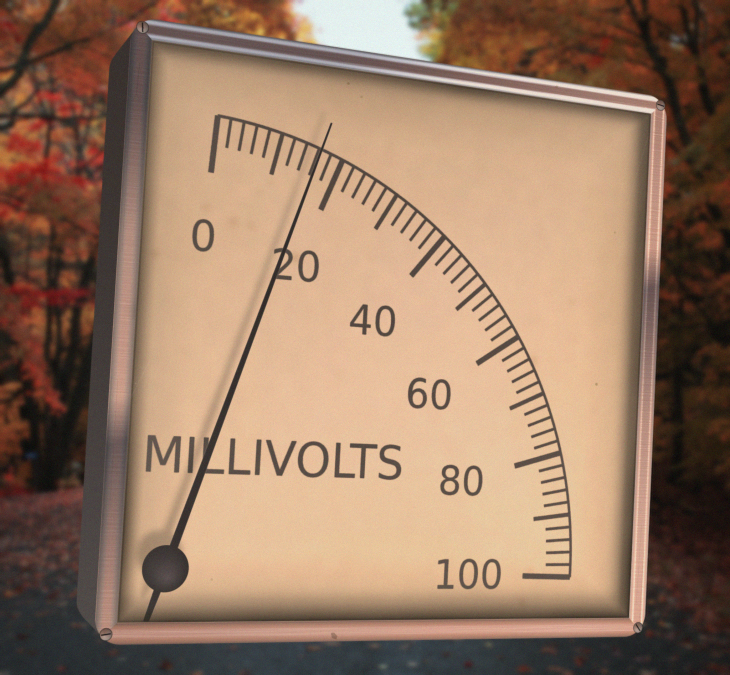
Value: 16 mV
